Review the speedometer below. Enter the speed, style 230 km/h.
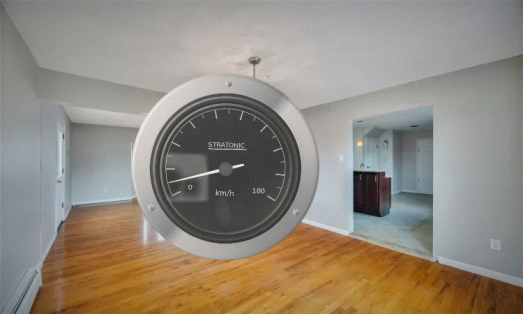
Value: 10 km/h
